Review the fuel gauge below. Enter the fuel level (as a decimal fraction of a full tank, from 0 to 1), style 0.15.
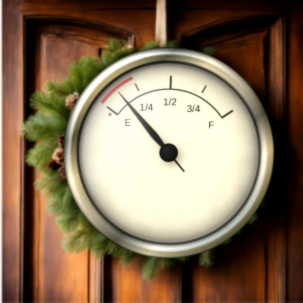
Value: 0.125
